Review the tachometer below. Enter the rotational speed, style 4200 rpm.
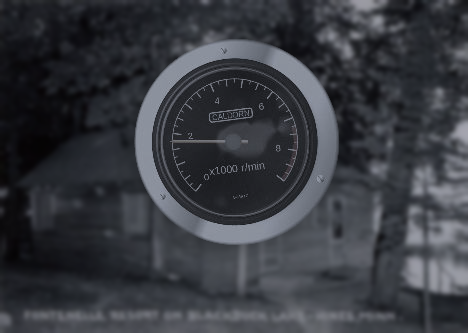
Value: 1750 rpm
